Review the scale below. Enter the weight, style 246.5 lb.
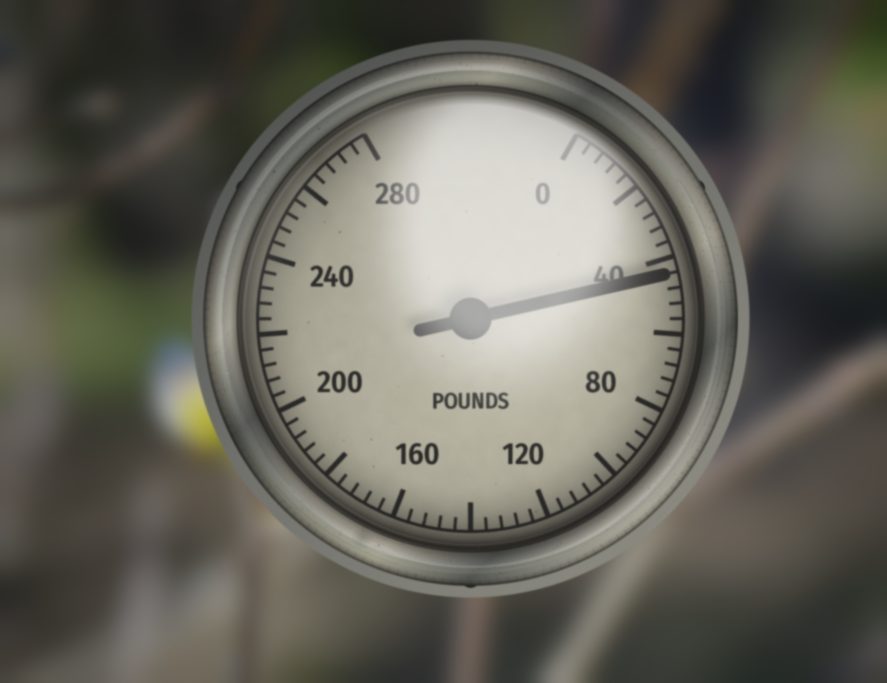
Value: 44 lb
